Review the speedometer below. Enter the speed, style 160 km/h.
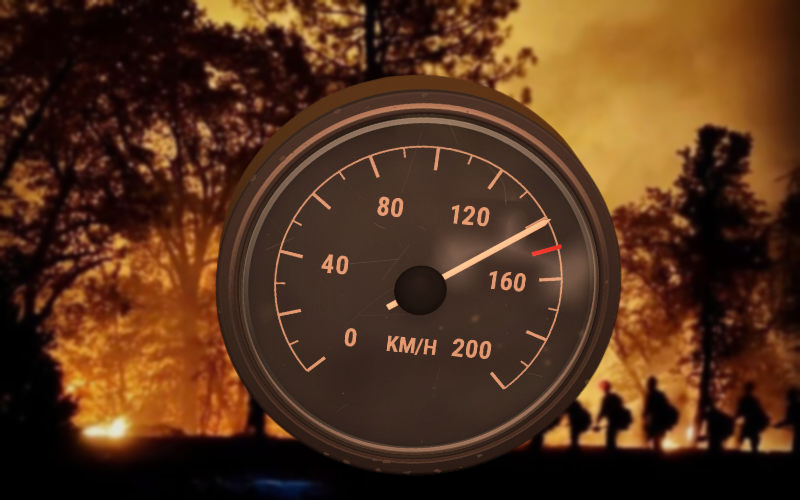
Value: 140 km/h
